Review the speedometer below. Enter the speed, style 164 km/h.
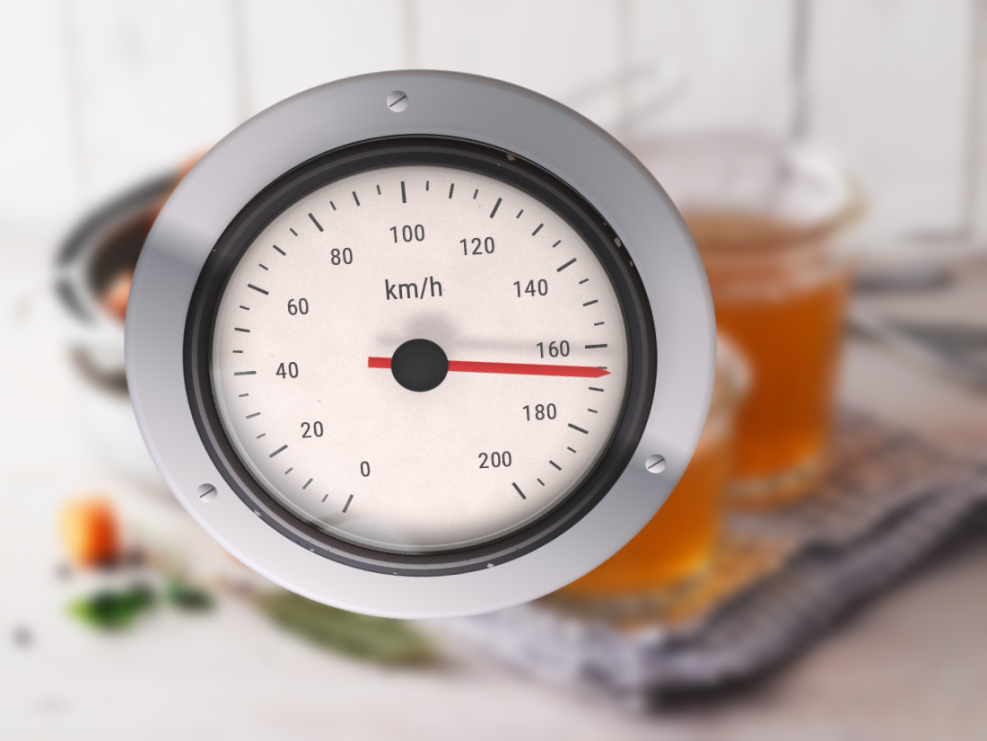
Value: 165 km/h
